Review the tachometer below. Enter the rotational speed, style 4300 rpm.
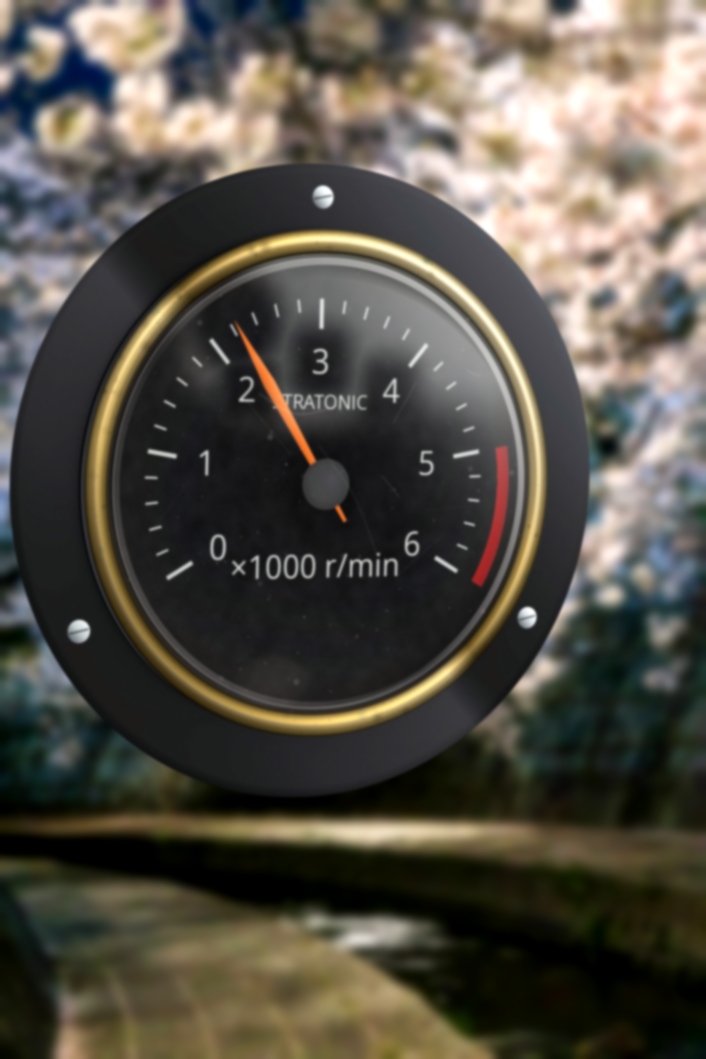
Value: 2200 rpm
